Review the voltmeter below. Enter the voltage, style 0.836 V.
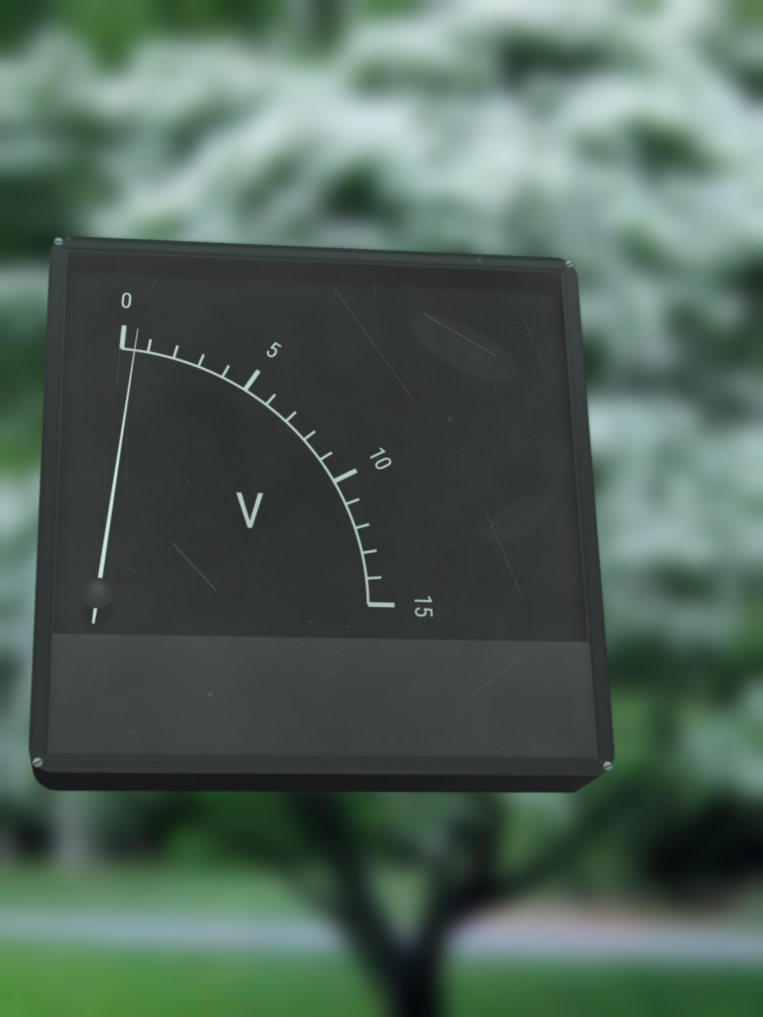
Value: 0.5 V
